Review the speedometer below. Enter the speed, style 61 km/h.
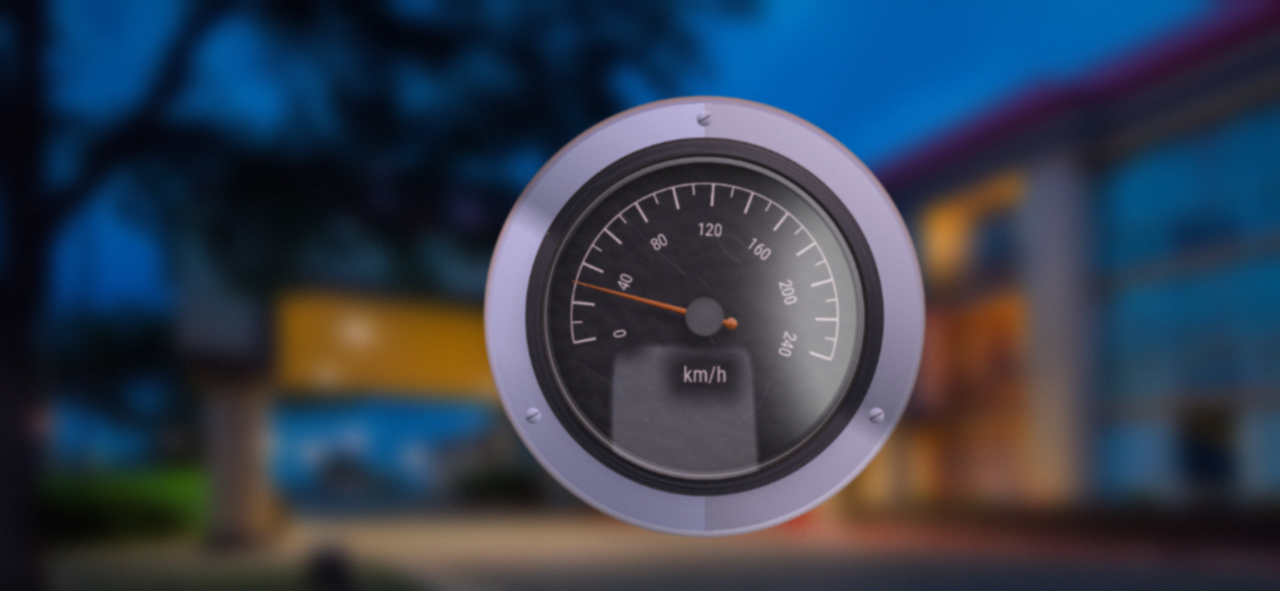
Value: 30 km/h
